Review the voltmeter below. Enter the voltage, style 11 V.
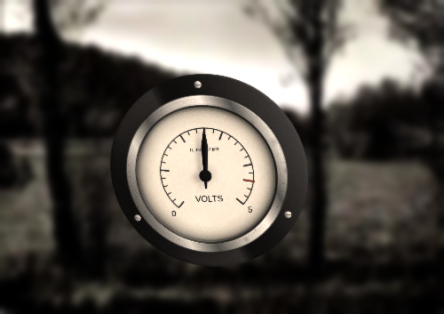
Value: 2.6 V
